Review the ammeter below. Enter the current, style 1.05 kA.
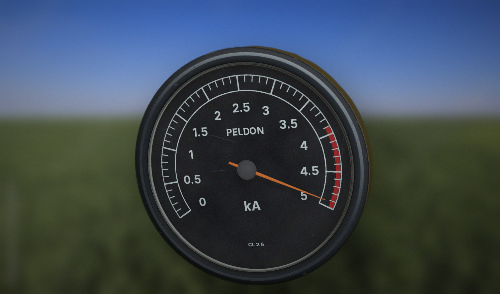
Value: 4.9 kA
